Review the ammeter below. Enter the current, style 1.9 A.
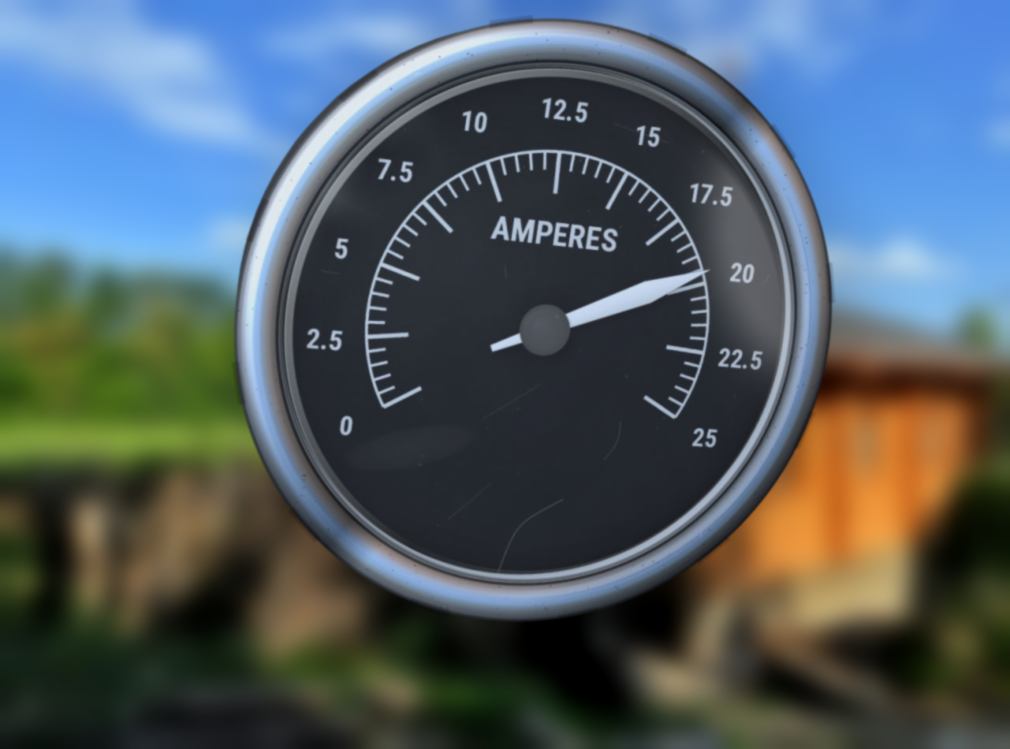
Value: 19.5 A
